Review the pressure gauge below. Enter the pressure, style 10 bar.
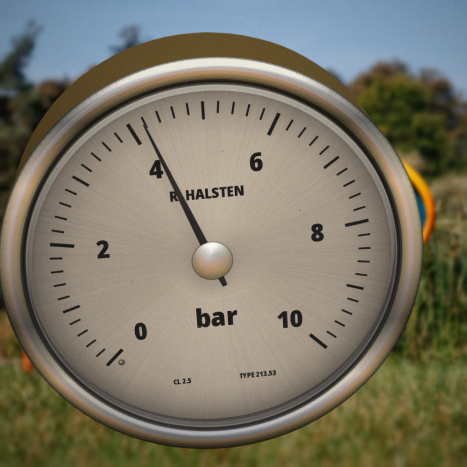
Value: 4.2 bar
